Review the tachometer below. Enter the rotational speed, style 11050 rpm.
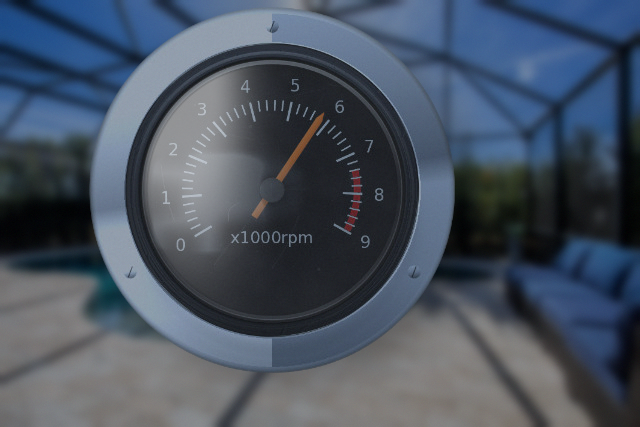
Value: 5800 rpm
